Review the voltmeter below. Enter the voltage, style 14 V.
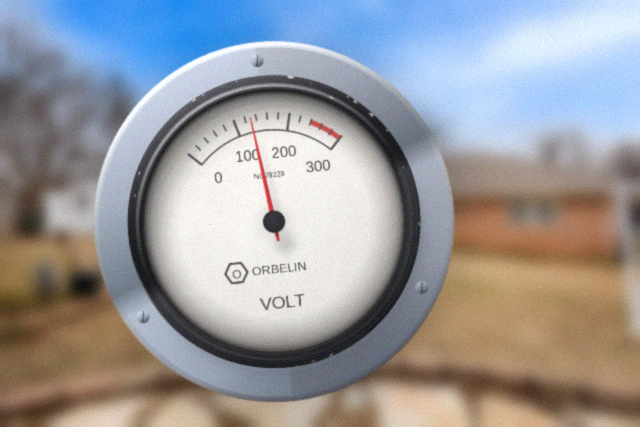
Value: 130 V
